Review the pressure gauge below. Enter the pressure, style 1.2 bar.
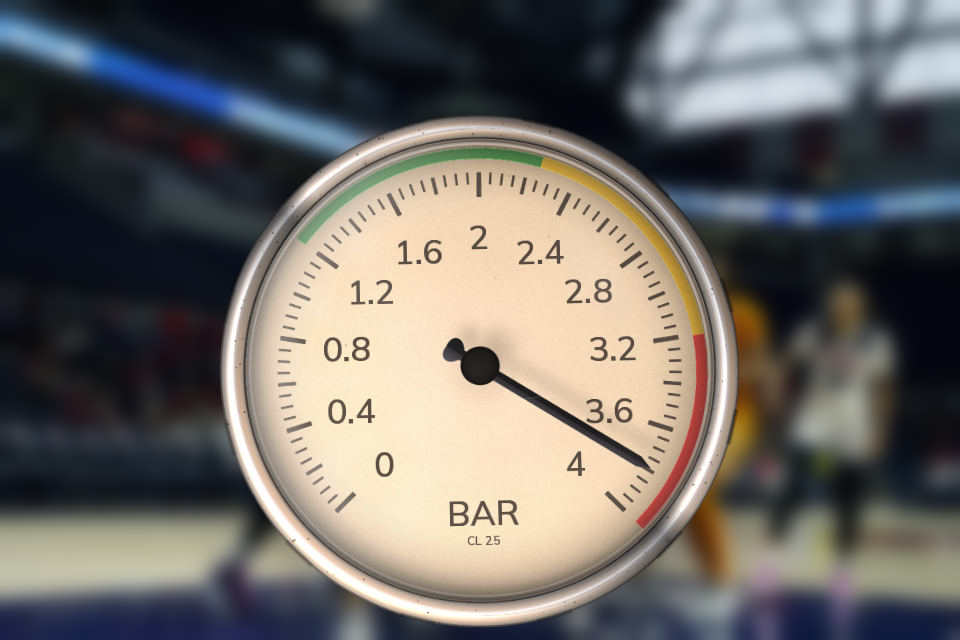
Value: 3.8 bar
